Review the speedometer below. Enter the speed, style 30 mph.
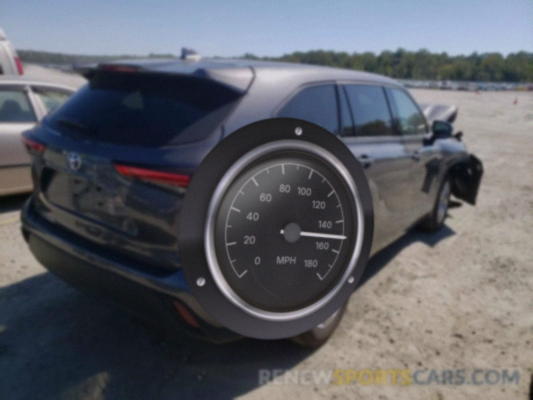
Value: 150 mph
